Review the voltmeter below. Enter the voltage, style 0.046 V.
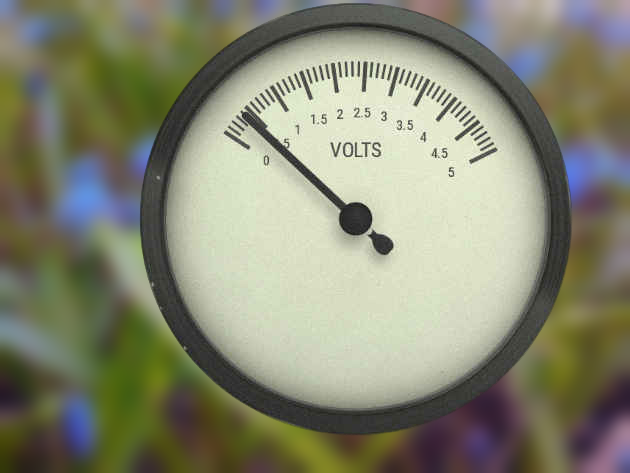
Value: 0.4 V
